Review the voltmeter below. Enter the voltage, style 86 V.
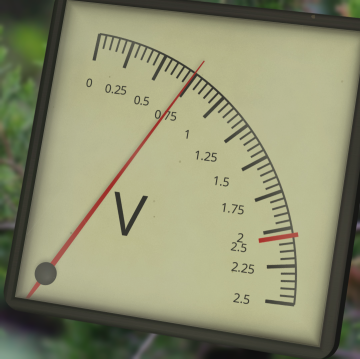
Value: 0.75 V
